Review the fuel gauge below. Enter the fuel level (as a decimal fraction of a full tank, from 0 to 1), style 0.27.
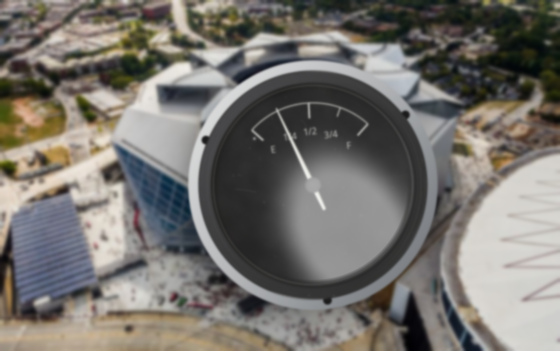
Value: 0.25
